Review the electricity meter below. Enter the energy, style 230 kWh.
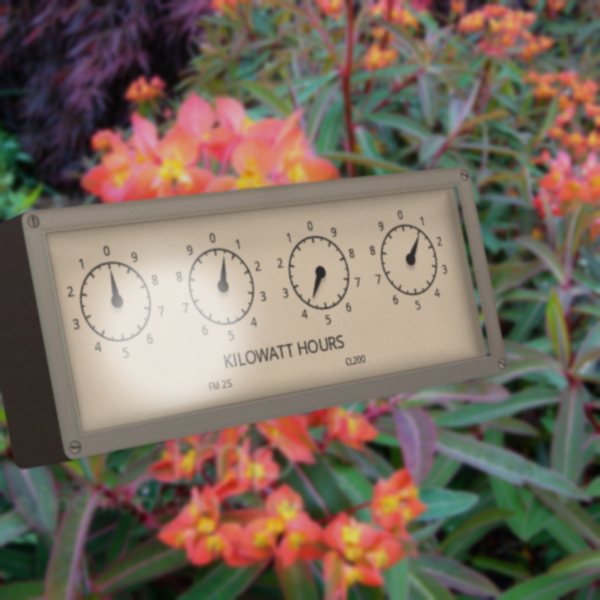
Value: 41 kWh
